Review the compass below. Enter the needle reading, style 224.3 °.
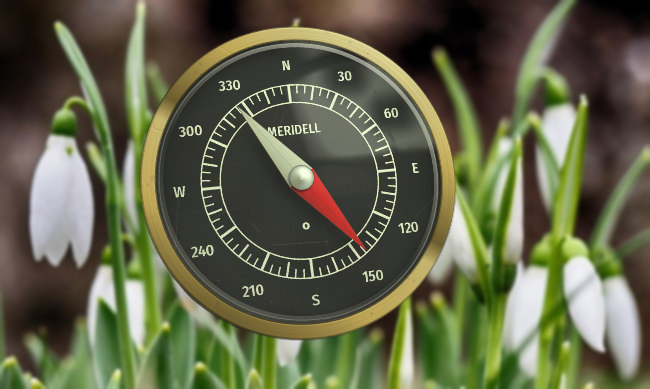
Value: 145 °
